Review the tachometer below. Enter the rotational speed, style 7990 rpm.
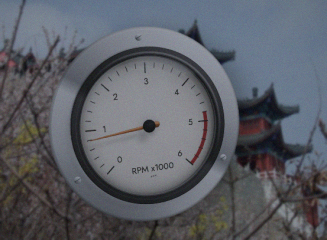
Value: 800 rpm
